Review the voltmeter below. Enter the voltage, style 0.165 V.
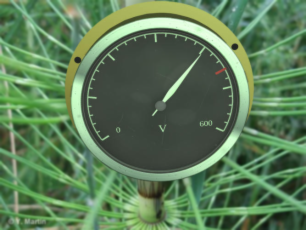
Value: 400 V
